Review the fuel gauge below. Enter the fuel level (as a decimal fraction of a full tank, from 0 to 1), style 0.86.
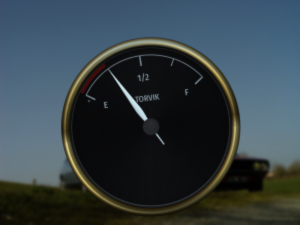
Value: 0.25
